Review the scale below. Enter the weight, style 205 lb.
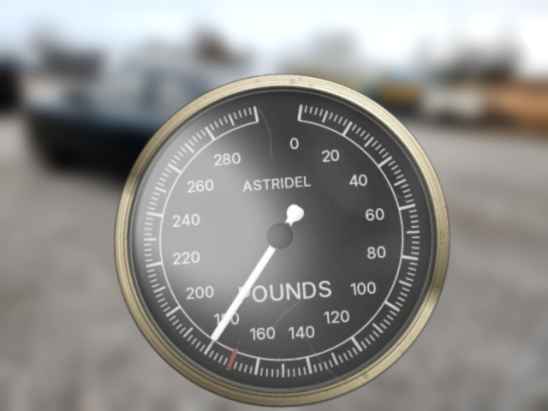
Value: 180 lb
